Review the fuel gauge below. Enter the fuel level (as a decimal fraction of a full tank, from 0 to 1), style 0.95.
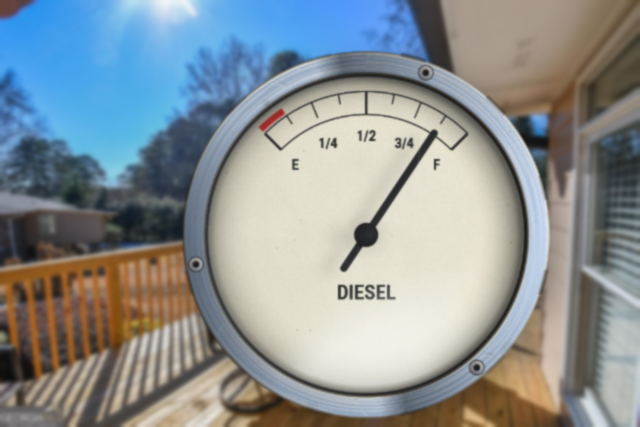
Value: 0.875
